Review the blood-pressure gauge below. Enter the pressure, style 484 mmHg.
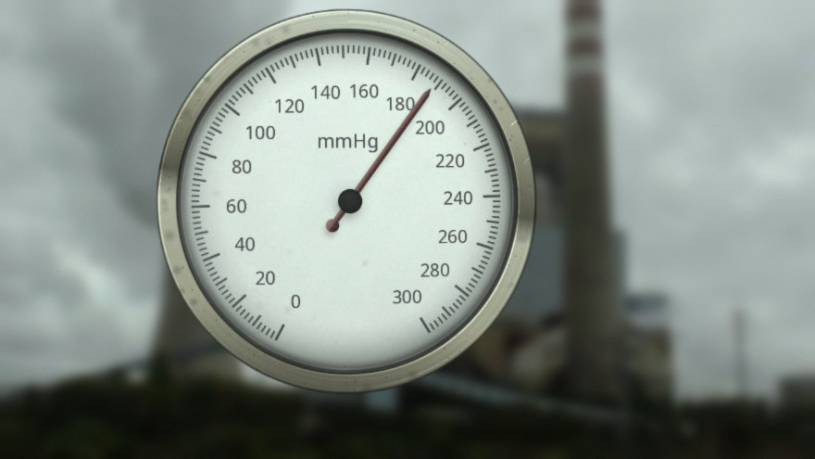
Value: 188 mmHg
